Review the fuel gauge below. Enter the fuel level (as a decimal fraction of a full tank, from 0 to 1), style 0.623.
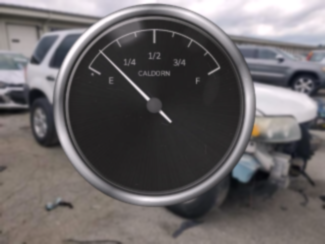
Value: 0.125
